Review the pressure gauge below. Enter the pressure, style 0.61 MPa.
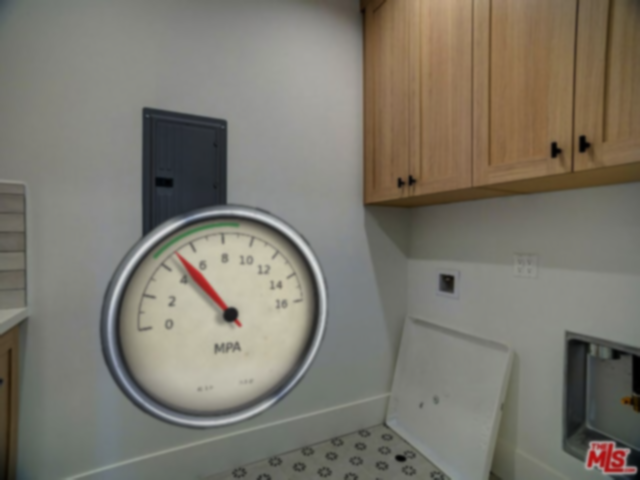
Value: 5 MPa
